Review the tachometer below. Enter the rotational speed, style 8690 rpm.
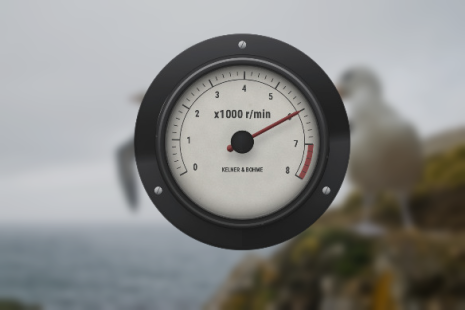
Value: 6000 rpm
